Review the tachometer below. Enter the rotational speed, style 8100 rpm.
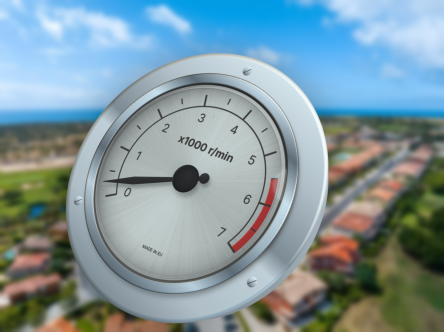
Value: 250 rpm
